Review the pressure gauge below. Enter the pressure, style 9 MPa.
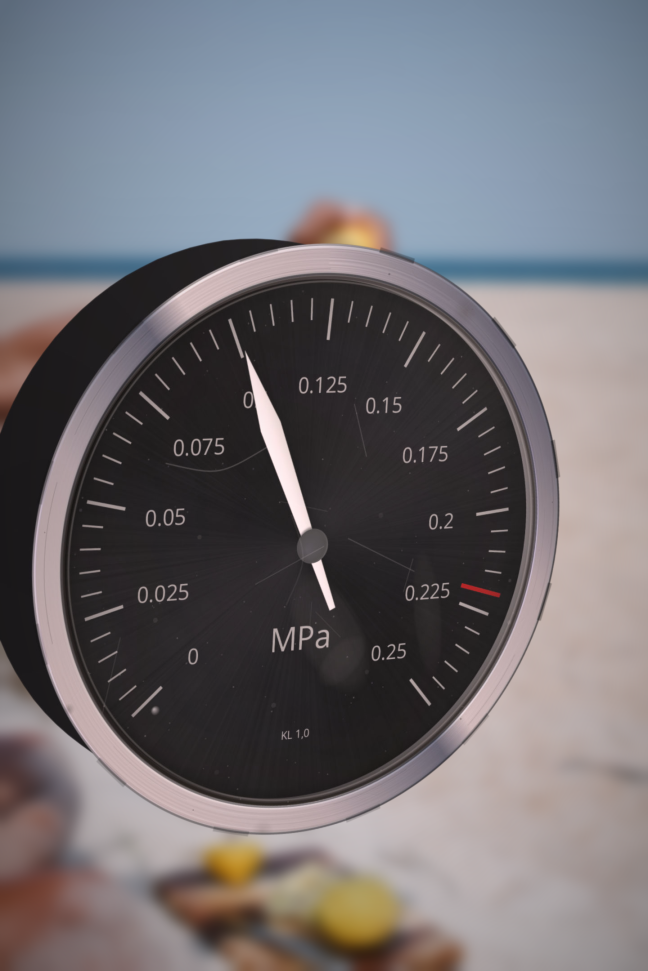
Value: 0.1 MPa
